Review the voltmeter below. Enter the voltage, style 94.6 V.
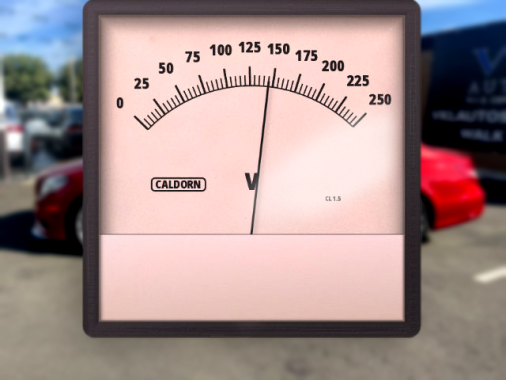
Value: 145 V
